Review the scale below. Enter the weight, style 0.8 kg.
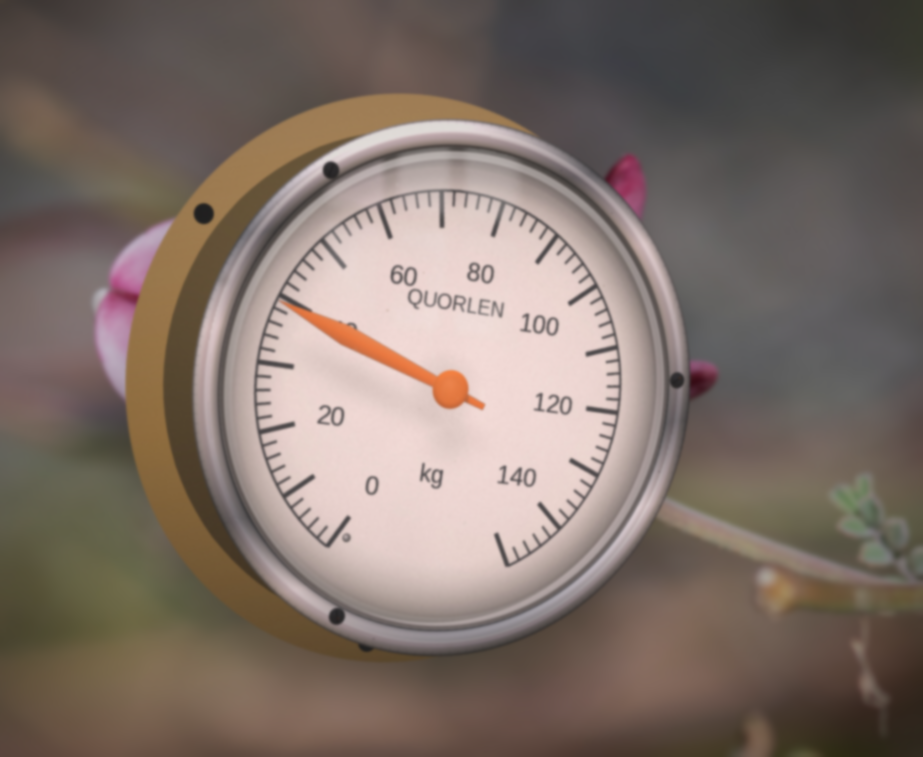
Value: 39 kg
